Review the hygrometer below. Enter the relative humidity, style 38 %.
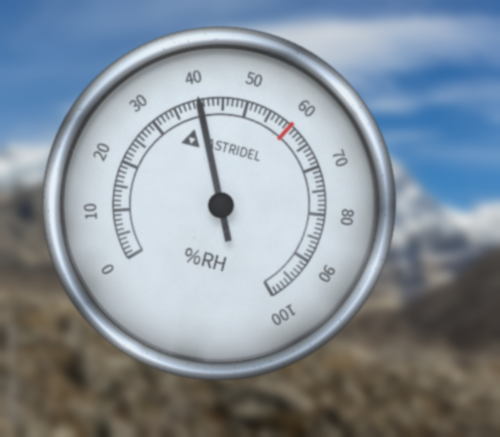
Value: 40 %
